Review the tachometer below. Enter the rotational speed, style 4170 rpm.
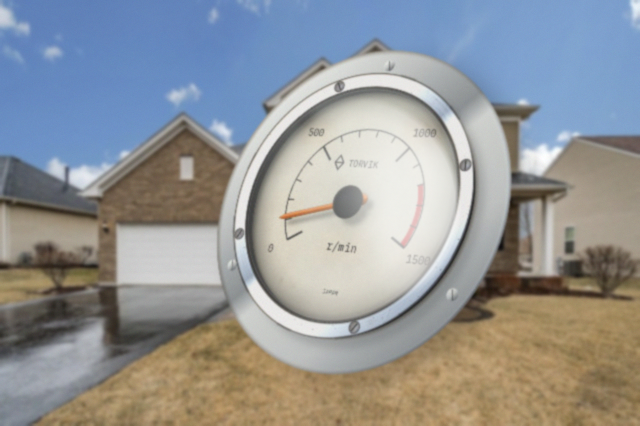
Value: 100 rpm
